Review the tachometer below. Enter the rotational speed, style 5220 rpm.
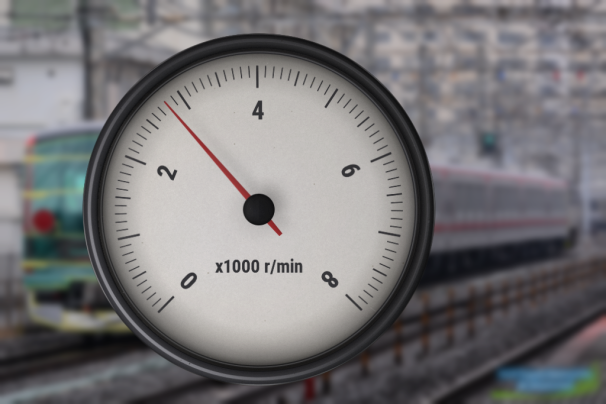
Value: 2800 rpm
